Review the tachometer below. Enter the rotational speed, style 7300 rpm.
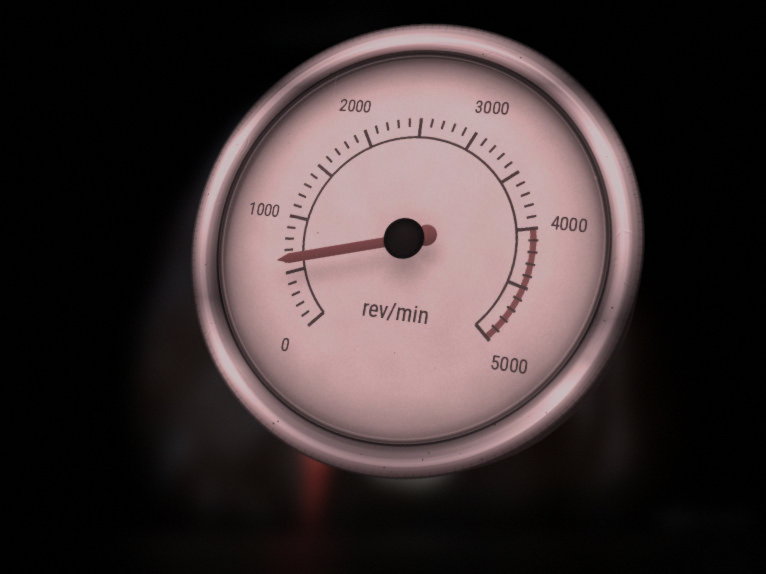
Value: 600 rpm
